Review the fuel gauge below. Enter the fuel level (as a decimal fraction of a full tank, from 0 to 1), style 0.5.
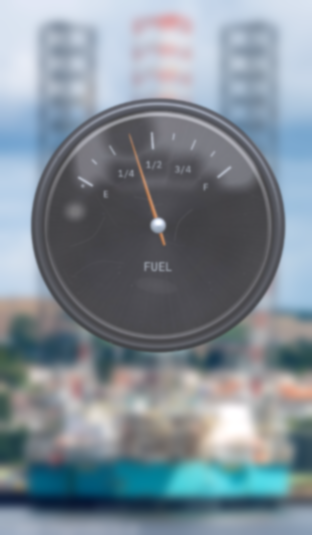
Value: 0.375
